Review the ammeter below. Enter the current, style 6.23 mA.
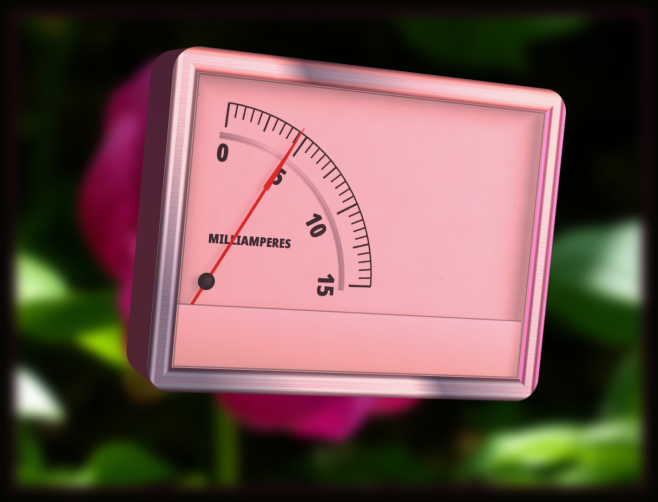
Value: 4.5 mA
